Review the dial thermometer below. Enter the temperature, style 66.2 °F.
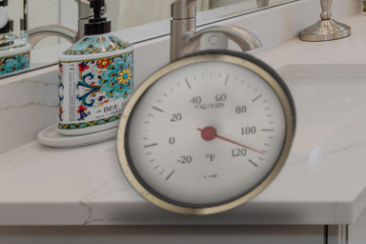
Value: 112 °F
